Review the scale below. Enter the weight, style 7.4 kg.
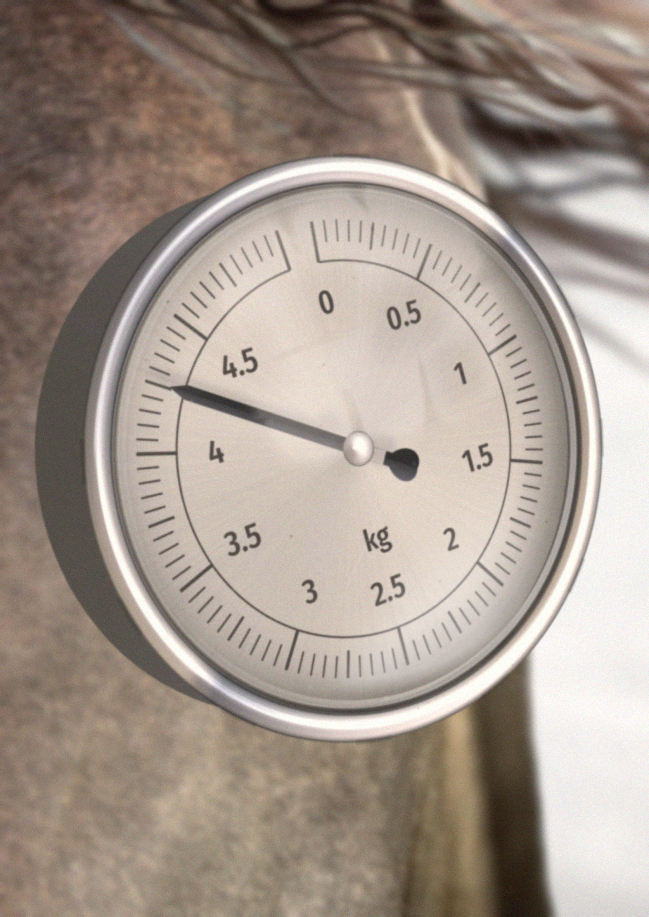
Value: 4.25 kg
